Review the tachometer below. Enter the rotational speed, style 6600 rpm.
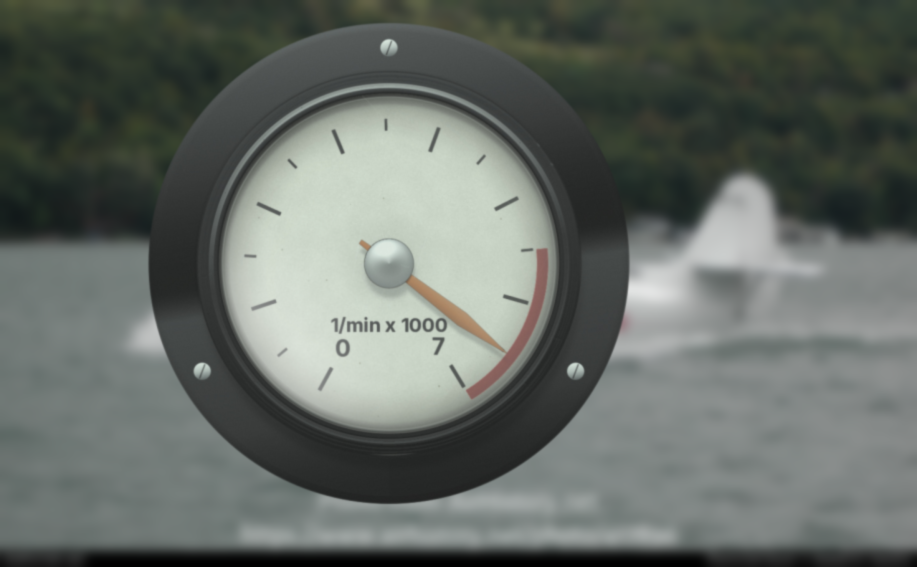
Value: 6500 rpm
